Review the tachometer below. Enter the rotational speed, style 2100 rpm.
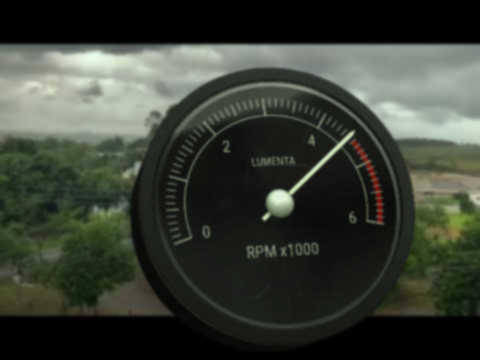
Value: 4500 rpm
